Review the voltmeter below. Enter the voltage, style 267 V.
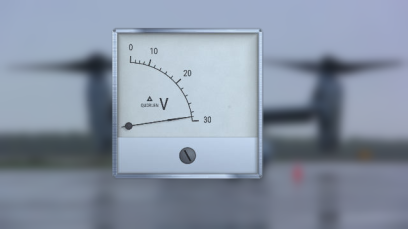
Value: 29 V
